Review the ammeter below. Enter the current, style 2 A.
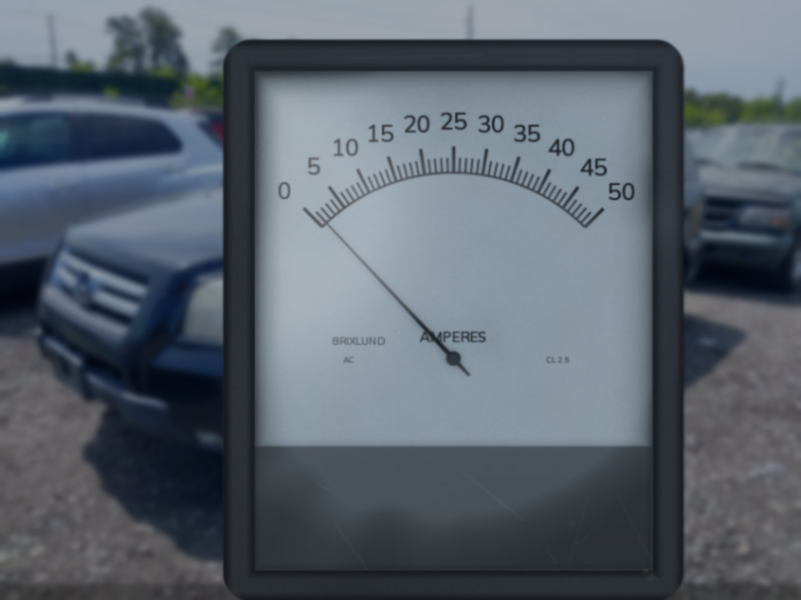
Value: 1 A
